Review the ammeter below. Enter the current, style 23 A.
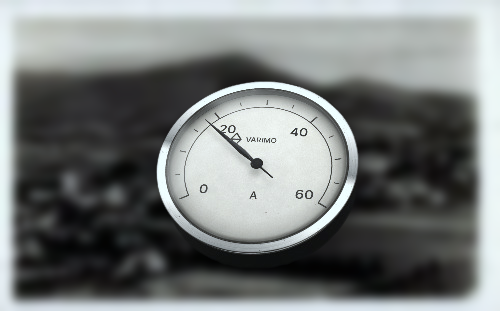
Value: 17.5 A
